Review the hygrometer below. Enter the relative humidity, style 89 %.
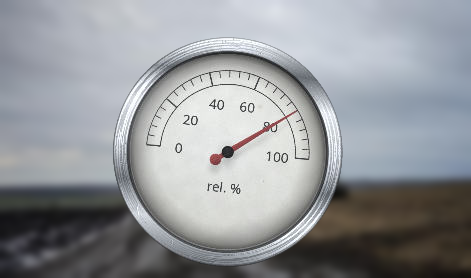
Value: 80 %
